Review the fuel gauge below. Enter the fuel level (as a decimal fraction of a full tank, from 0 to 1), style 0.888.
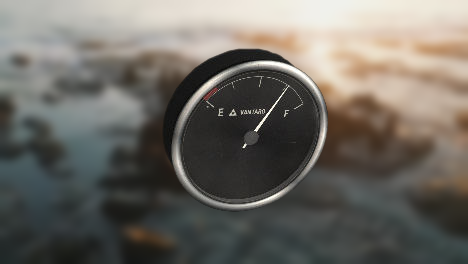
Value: 0.75
